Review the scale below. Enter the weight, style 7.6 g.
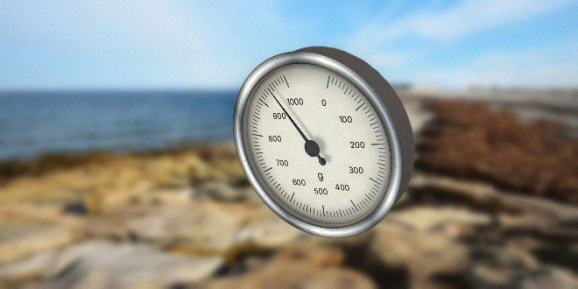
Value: 950 g
